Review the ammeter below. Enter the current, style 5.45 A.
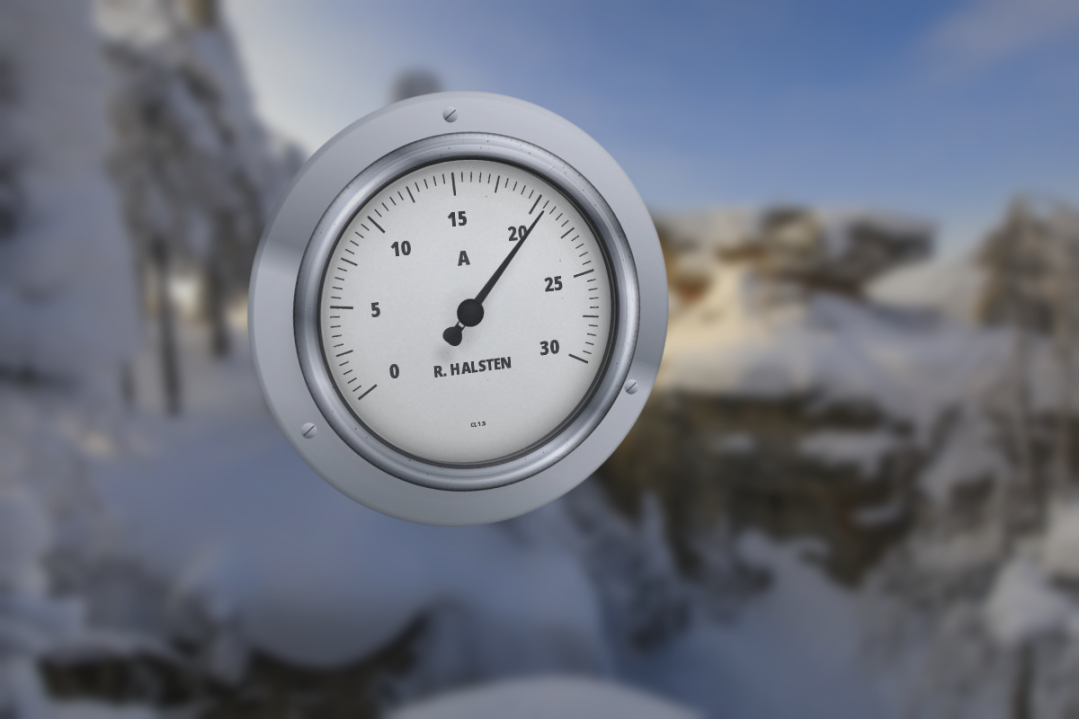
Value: 20.5 A
